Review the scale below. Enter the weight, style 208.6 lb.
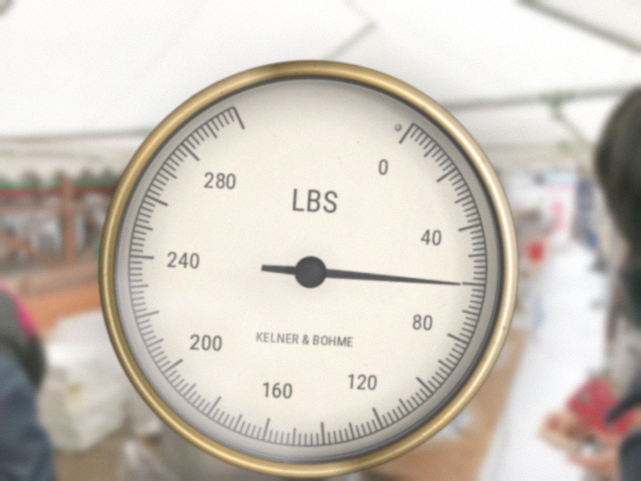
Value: 60 lb
